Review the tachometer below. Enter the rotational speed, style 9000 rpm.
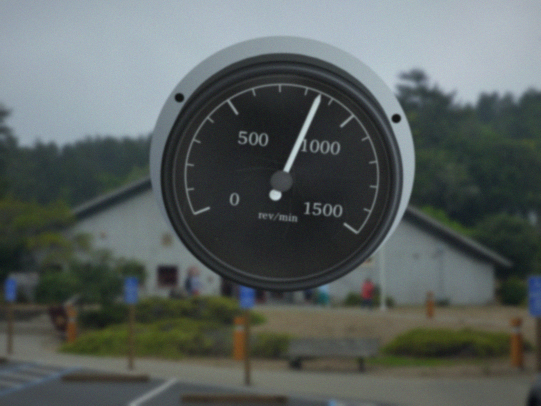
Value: 850 rpm
